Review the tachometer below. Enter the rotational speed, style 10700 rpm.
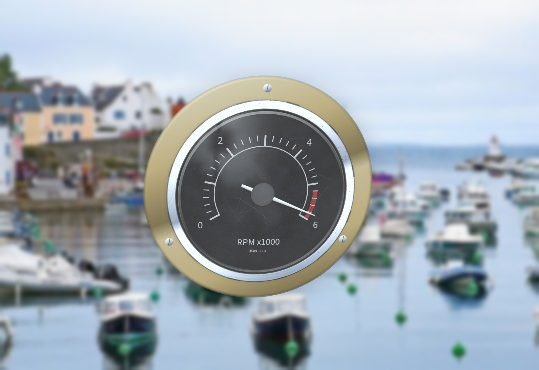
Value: 5800 rpm
